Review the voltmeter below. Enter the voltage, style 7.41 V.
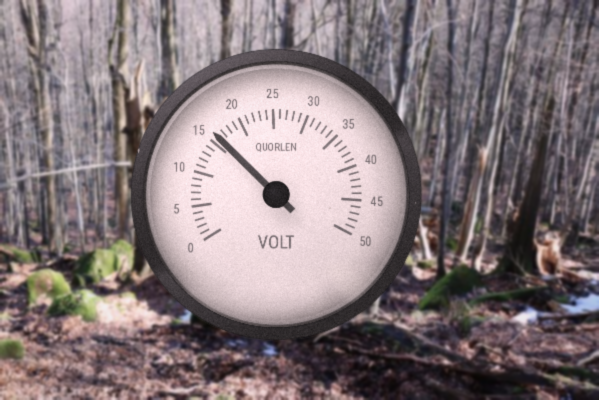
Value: 16 V
